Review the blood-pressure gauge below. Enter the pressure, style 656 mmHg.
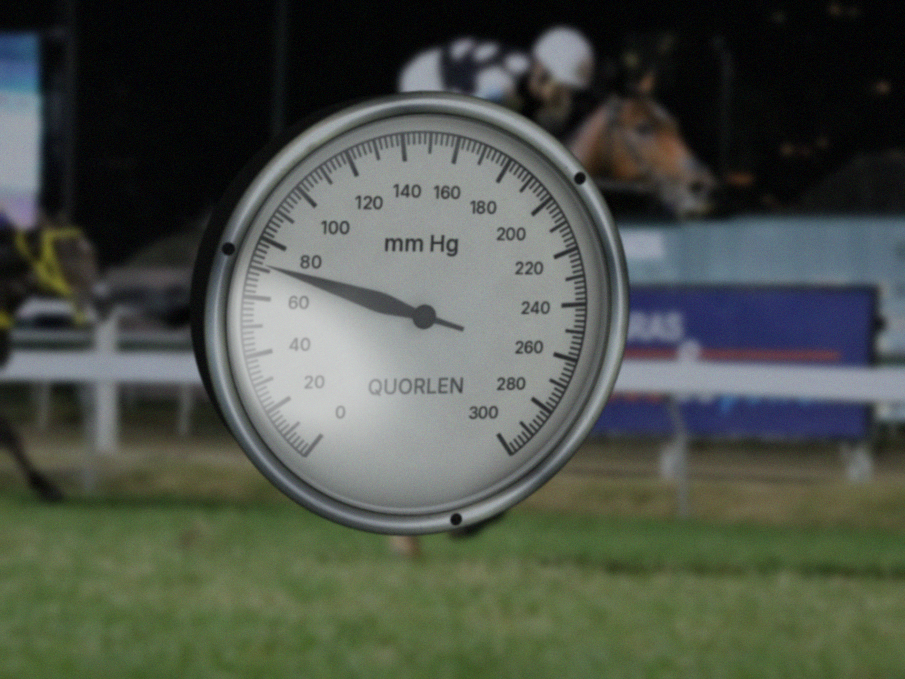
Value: 72 mmHg
